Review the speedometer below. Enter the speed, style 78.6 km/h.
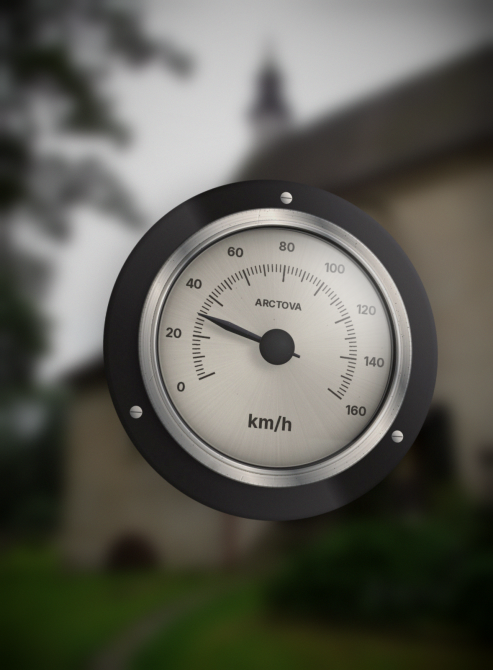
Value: 30 km/h
